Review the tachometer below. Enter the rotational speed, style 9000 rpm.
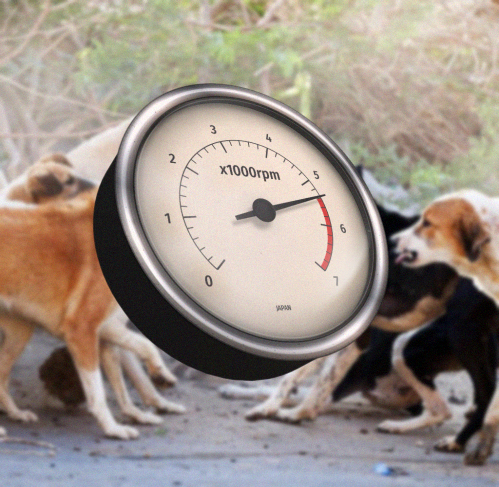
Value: 5400 rpm
